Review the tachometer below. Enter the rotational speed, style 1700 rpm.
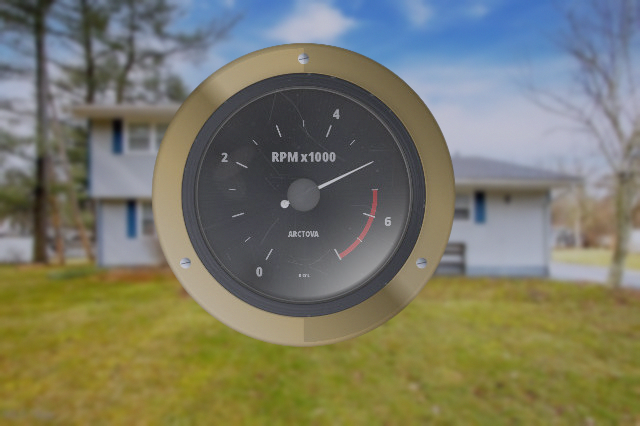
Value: 5000 rpm
